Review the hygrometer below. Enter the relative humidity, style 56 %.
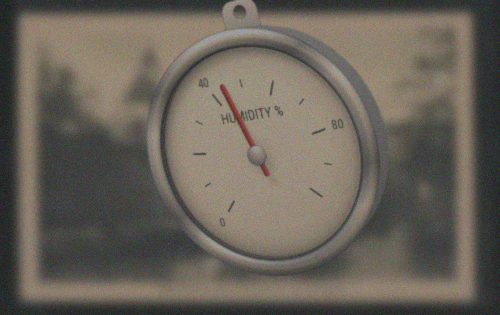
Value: 45 %
